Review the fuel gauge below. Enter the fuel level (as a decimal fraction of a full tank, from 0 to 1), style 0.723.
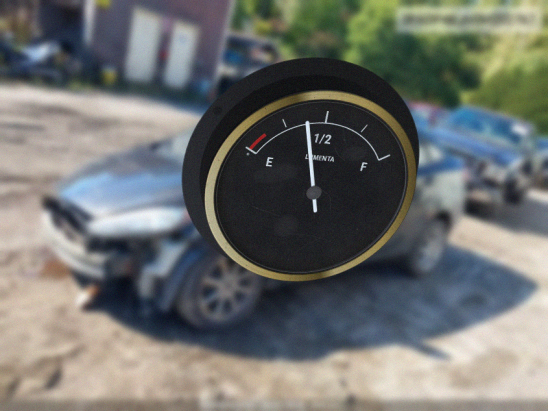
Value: 0.375
